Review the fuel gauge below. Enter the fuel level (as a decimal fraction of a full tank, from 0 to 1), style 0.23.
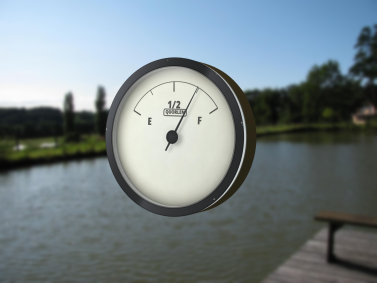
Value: 0.75
